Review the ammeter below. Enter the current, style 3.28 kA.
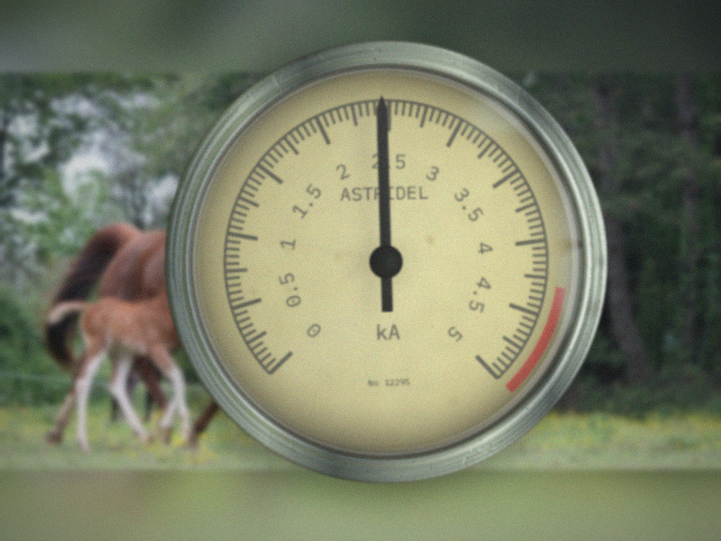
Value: 2.45 kA
